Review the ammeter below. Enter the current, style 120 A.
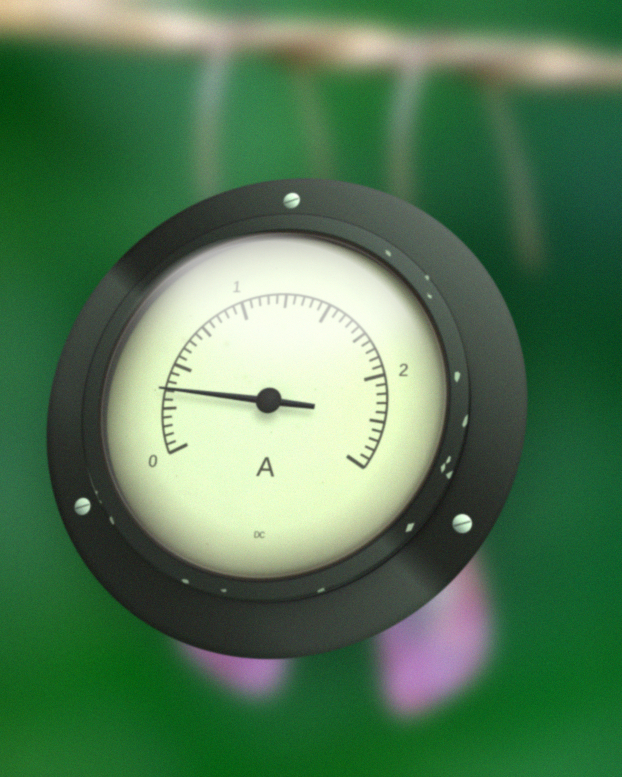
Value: 0.35 A
